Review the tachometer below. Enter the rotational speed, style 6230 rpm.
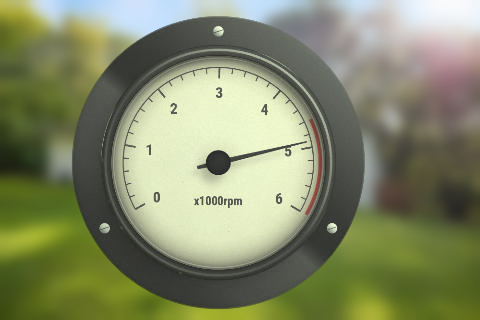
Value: 4900 rpm
